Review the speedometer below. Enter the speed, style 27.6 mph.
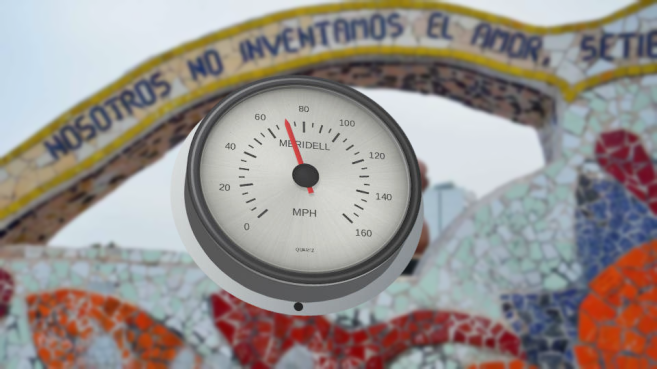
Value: 70 mph
